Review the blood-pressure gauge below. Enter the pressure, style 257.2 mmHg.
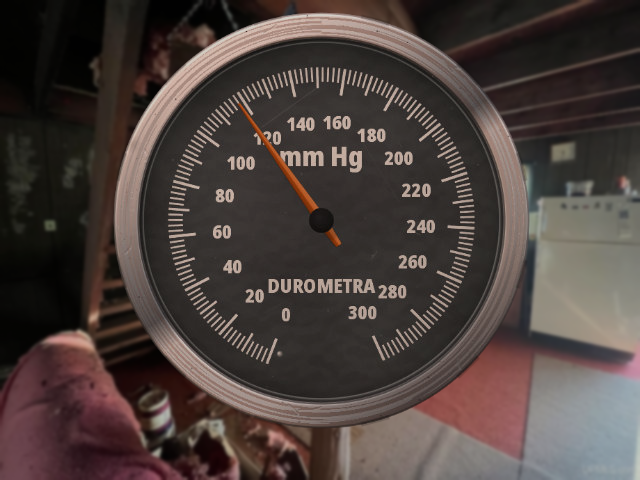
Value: 118 mmHg
